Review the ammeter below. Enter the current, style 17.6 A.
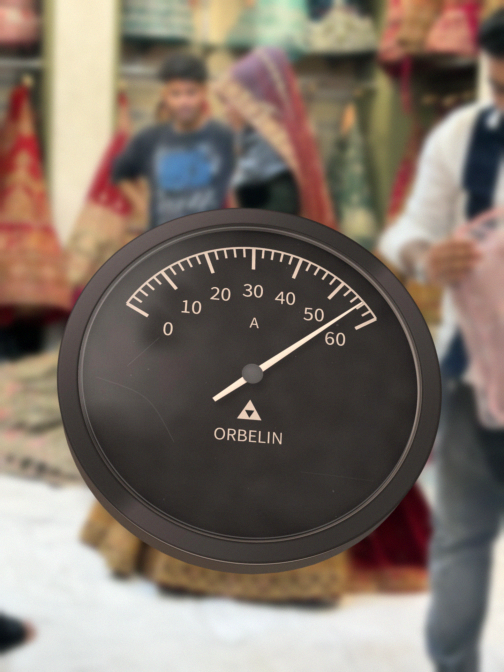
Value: 56 A
